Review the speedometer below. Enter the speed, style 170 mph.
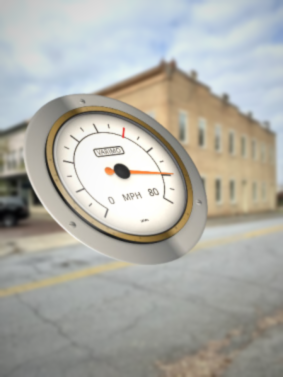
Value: 70 mph
